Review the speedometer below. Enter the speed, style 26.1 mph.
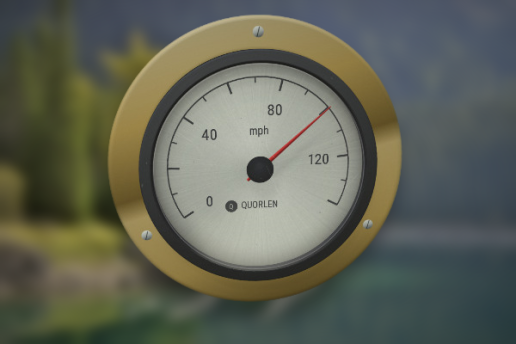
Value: 100 mph
